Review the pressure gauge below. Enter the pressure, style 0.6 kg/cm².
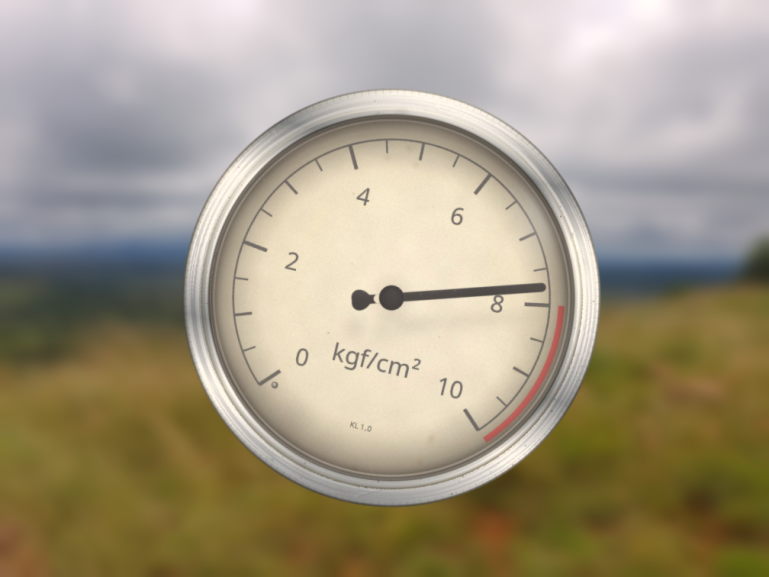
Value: 7.75 kg/cm²
